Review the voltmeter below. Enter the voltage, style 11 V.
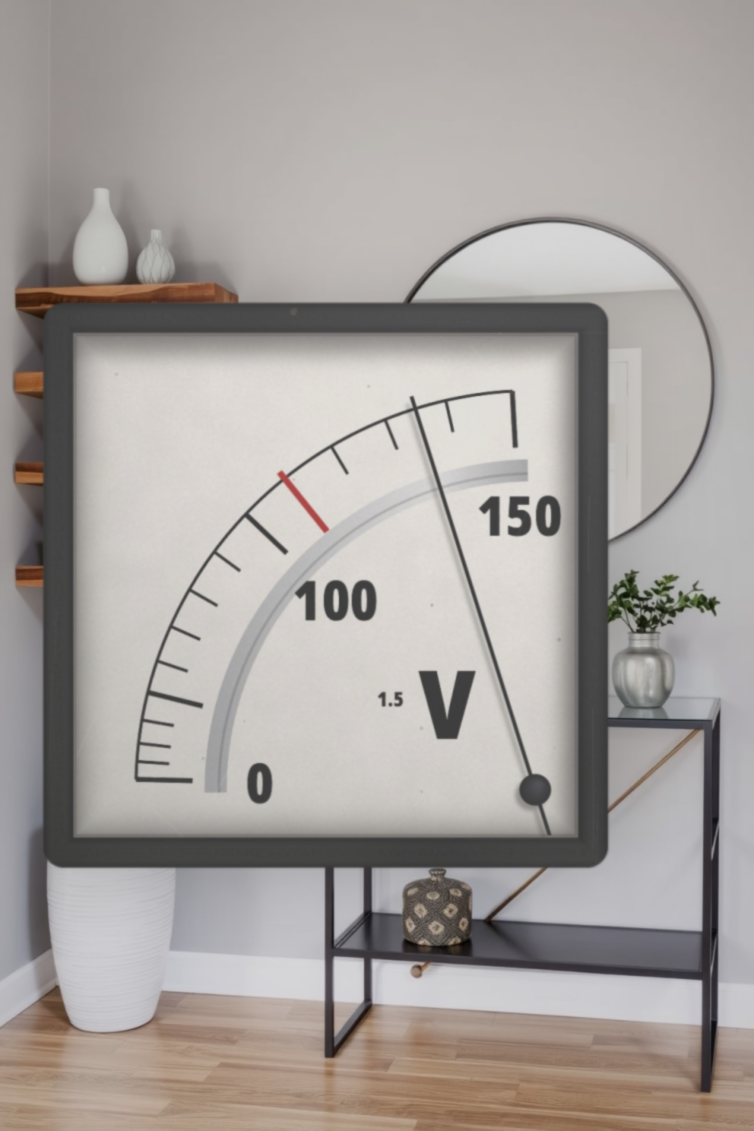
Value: 135 V
